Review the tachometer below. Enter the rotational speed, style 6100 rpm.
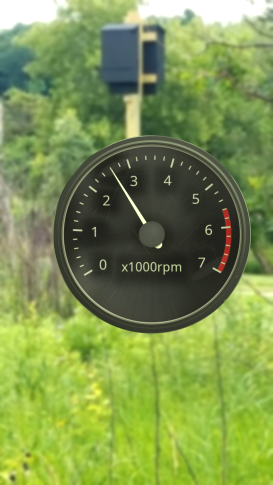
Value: 2600 rpm
